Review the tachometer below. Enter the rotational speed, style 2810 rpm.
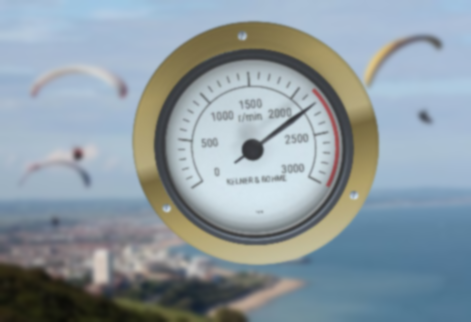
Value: 2200 rpm
